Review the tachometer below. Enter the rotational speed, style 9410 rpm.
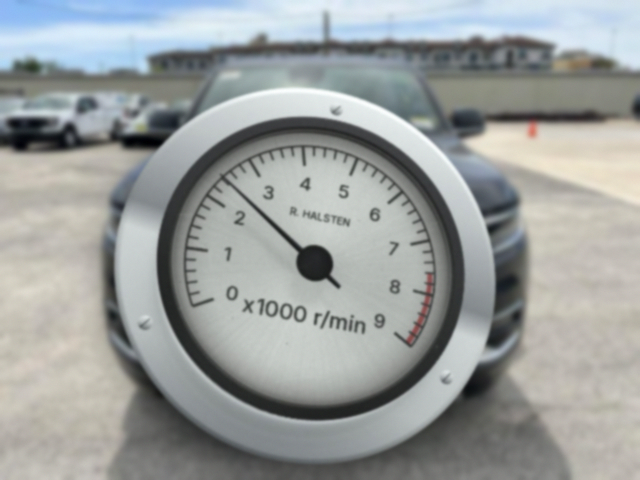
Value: 2400 rpm
